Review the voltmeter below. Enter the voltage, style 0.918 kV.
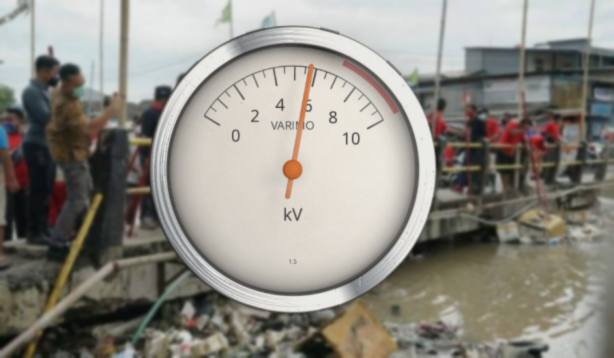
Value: 5.75 kV
